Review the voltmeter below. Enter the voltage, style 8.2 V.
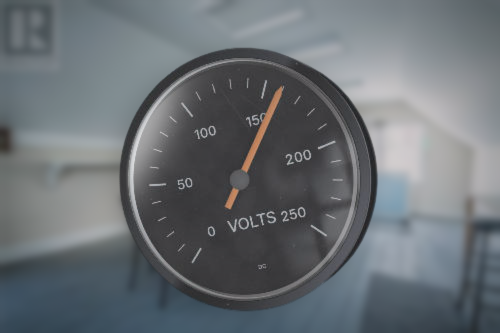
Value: 160 V
